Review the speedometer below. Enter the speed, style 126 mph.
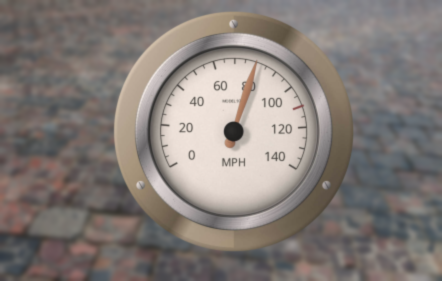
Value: 80 mph
